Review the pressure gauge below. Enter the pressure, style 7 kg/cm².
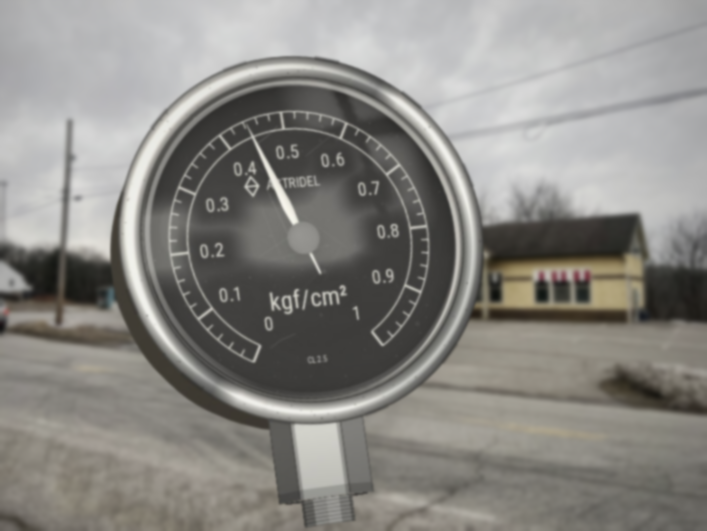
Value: 0.44 kg/cm²
